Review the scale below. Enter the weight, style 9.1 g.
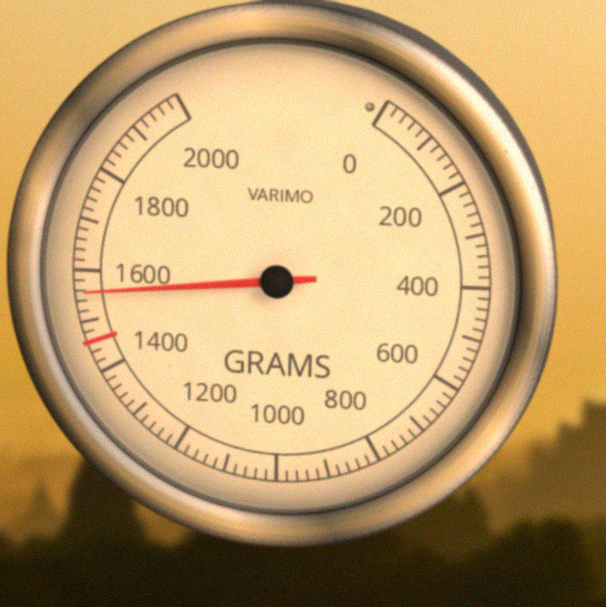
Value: 1560 g
